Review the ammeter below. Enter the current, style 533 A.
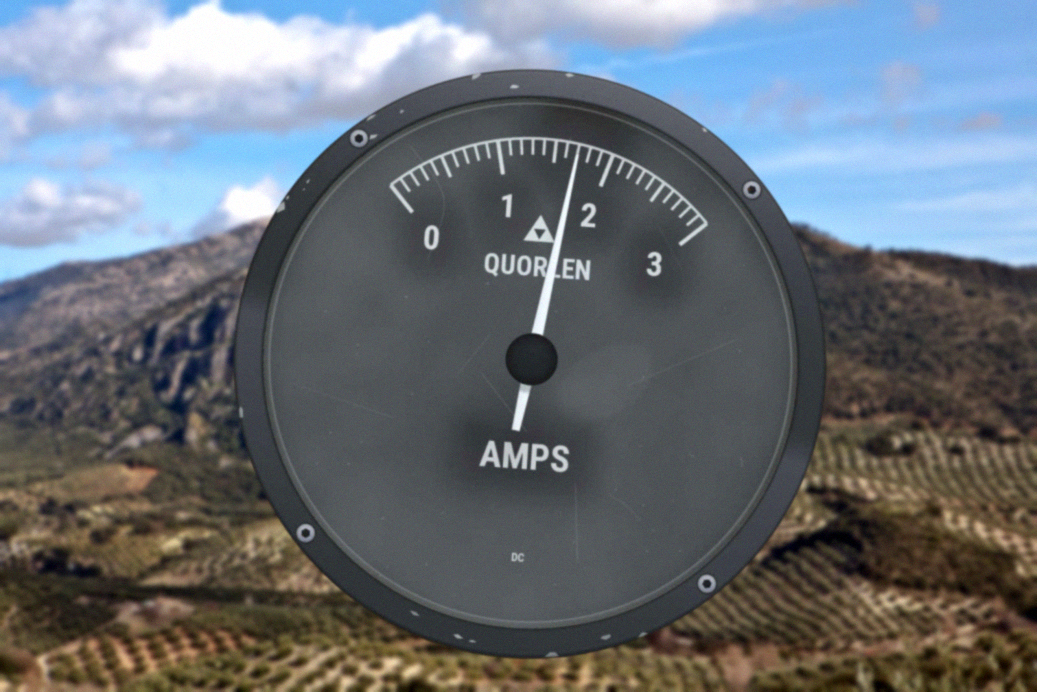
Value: 1.7 A
